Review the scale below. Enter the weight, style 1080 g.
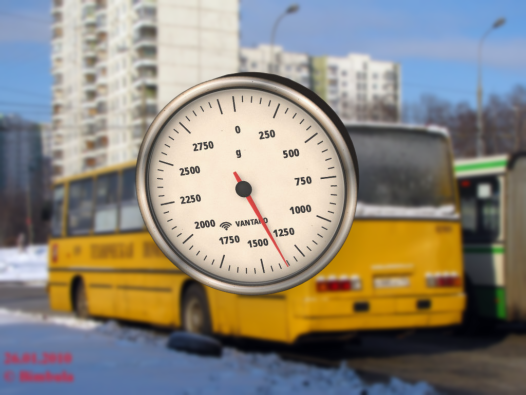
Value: 1350 g
